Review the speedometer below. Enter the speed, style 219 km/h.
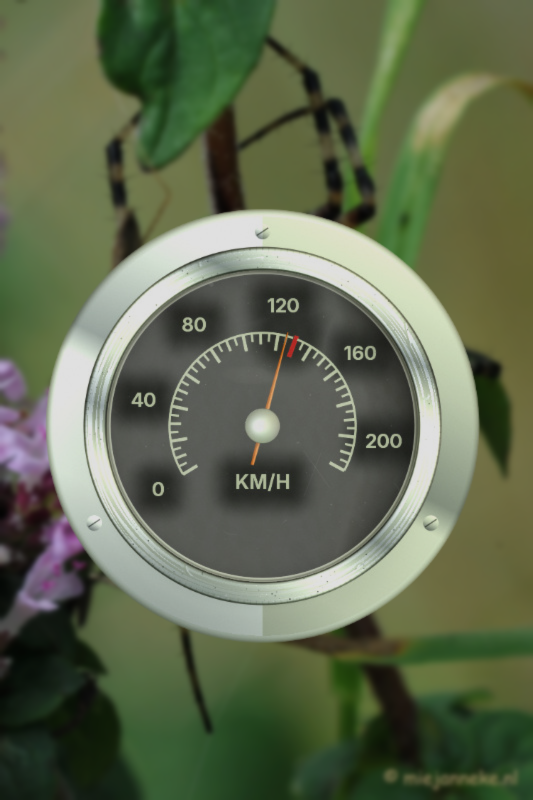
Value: 125 km/h
